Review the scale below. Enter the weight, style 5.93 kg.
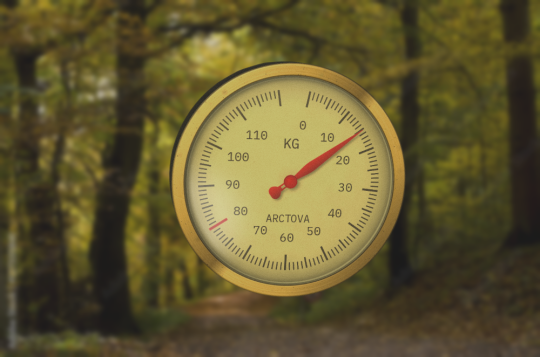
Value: 15 kg
